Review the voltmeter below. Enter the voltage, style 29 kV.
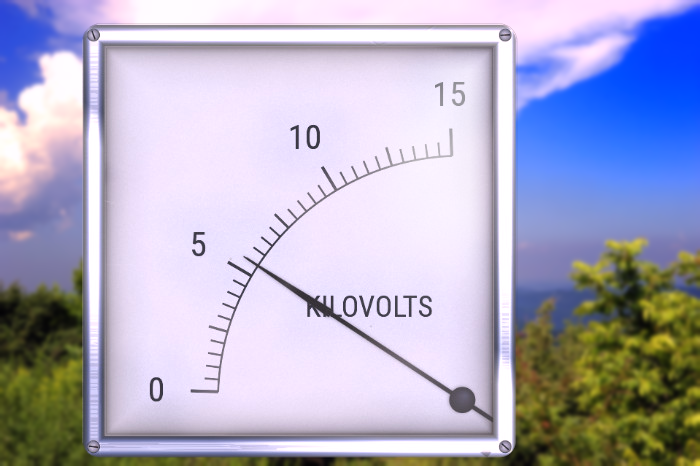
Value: 5.5 kV
